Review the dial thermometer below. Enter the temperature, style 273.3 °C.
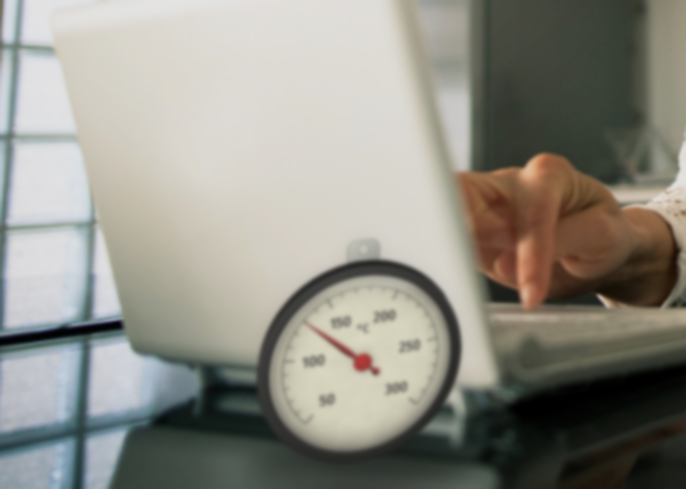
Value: 130 °C
